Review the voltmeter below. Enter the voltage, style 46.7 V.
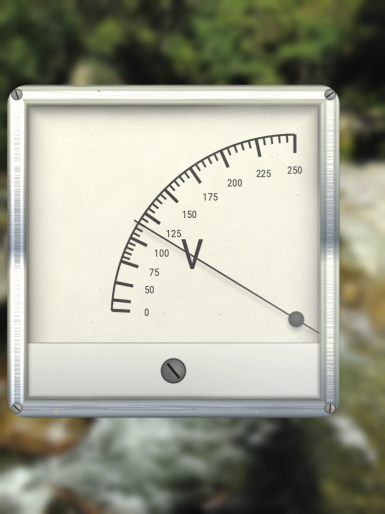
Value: 115 V
